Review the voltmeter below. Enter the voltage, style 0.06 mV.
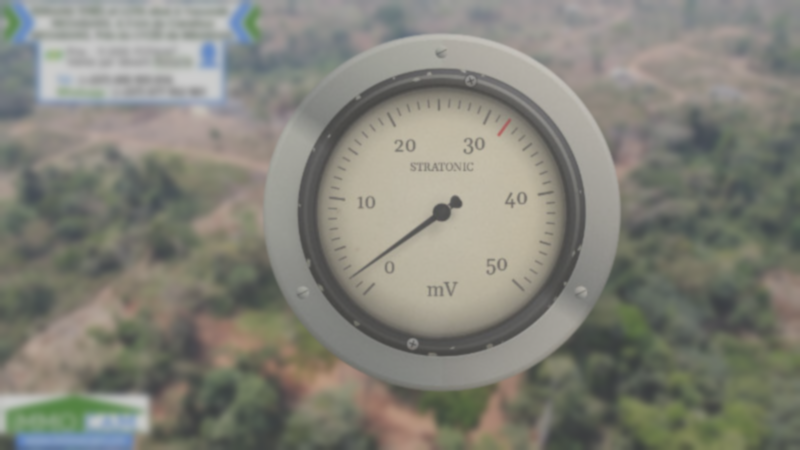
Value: 2 mV
